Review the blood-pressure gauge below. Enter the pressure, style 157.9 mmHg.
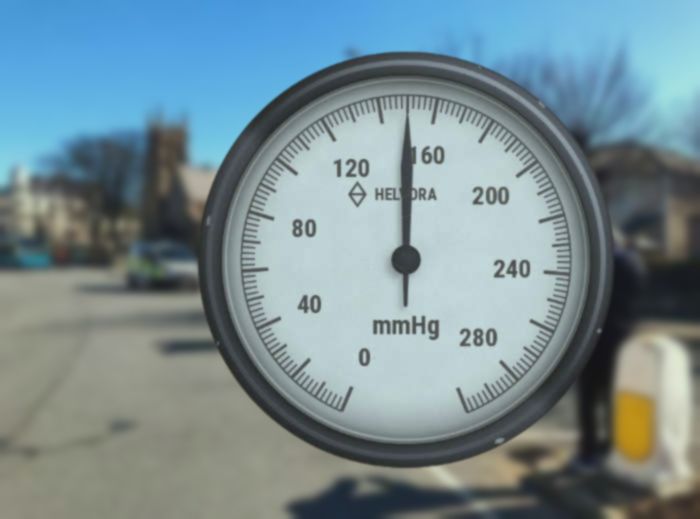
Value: 150 mmHg
